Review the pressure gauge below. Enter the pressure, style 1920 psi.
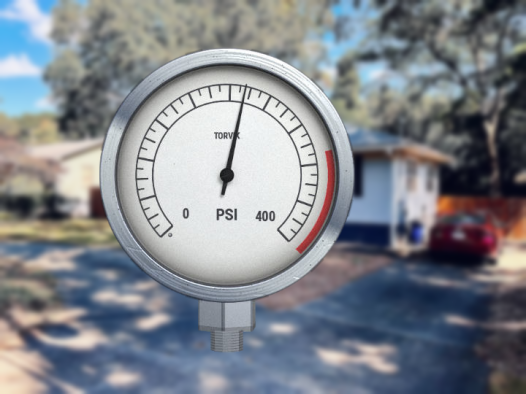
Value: 215 psi
